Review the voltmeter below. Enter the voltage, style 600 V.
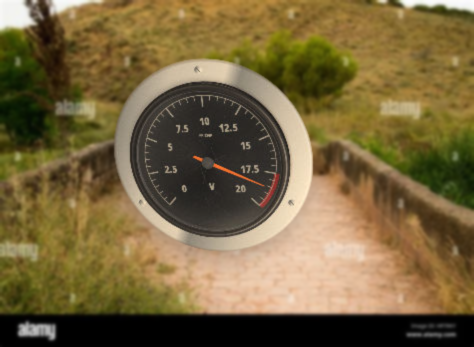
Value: 18.5 V
